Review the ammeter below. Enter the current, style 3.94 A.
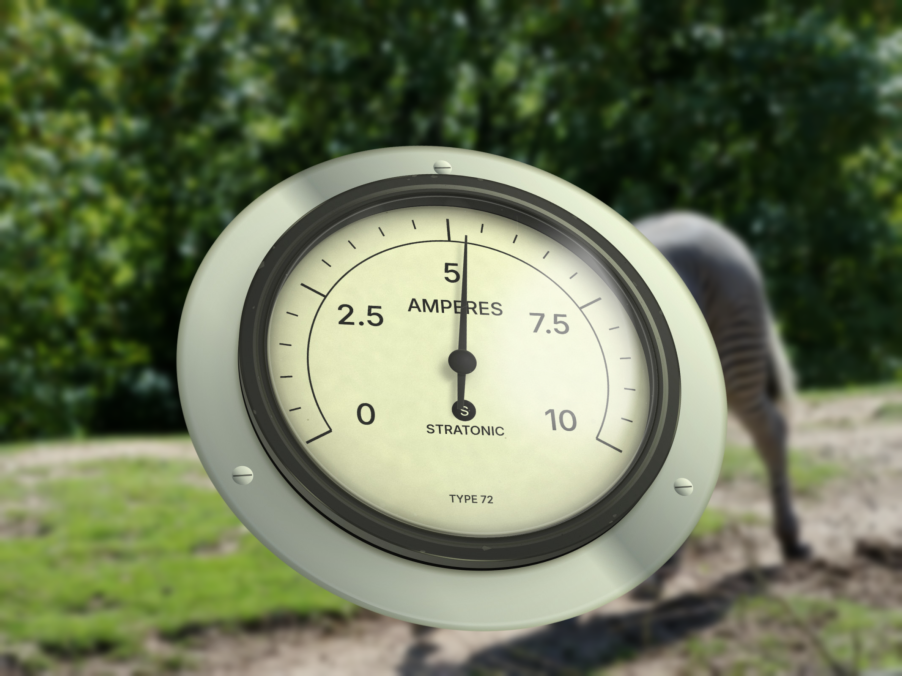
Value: 5.25 A
